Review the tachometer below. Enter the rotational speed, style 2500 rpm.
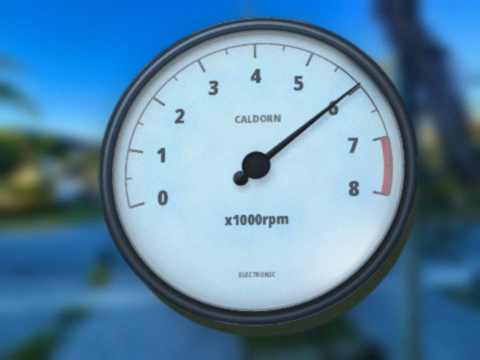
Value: 6000 rpm
